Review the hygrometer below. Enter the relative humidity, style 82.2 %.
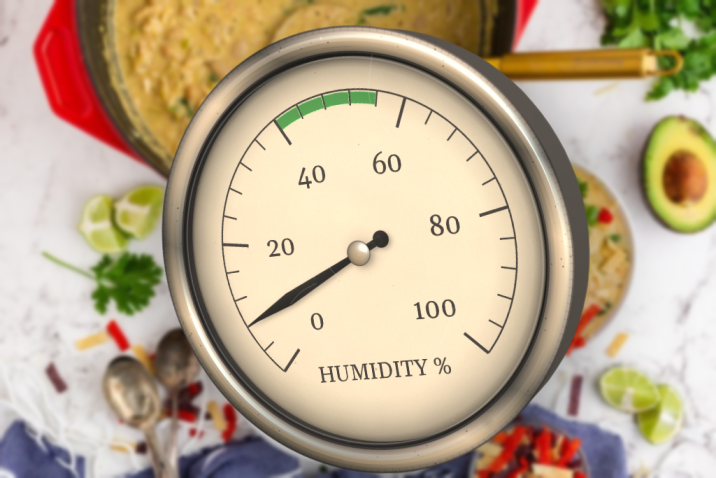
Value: 8 %
